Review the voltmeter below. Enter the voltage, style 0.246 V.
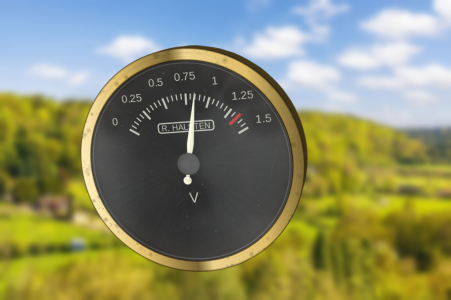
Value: 0.85 V
